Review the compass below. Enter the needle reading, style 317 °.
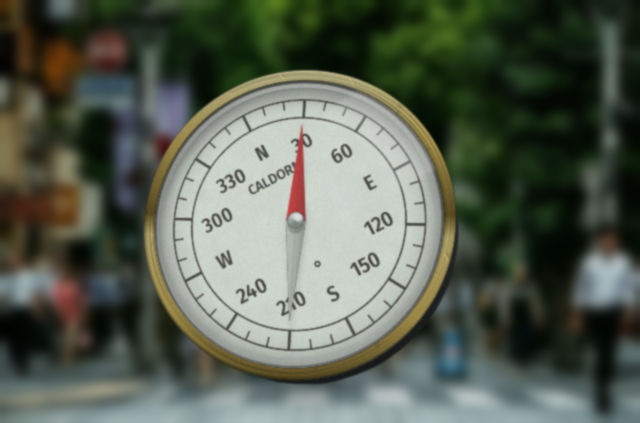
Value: 30 °
